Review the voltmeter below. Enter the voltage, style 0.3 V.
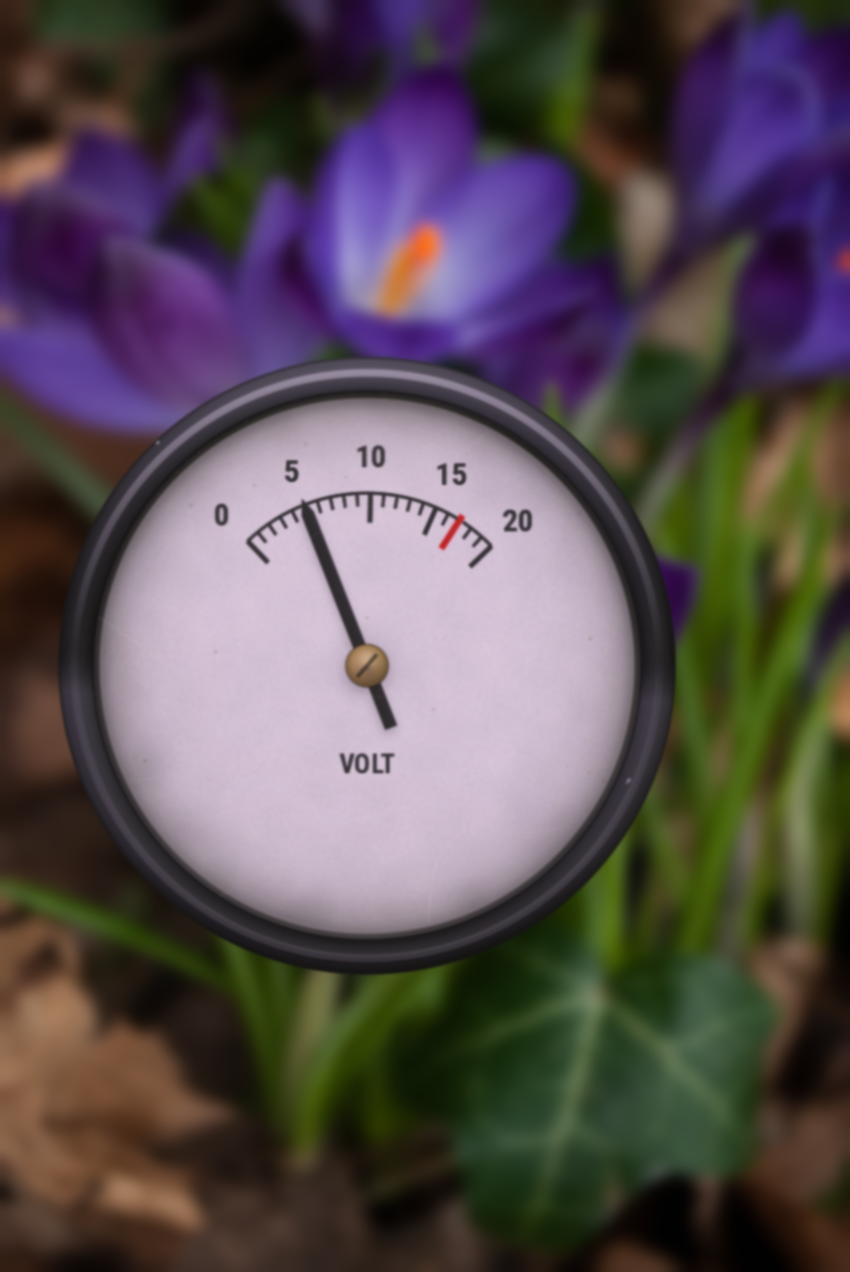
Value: 5 V
